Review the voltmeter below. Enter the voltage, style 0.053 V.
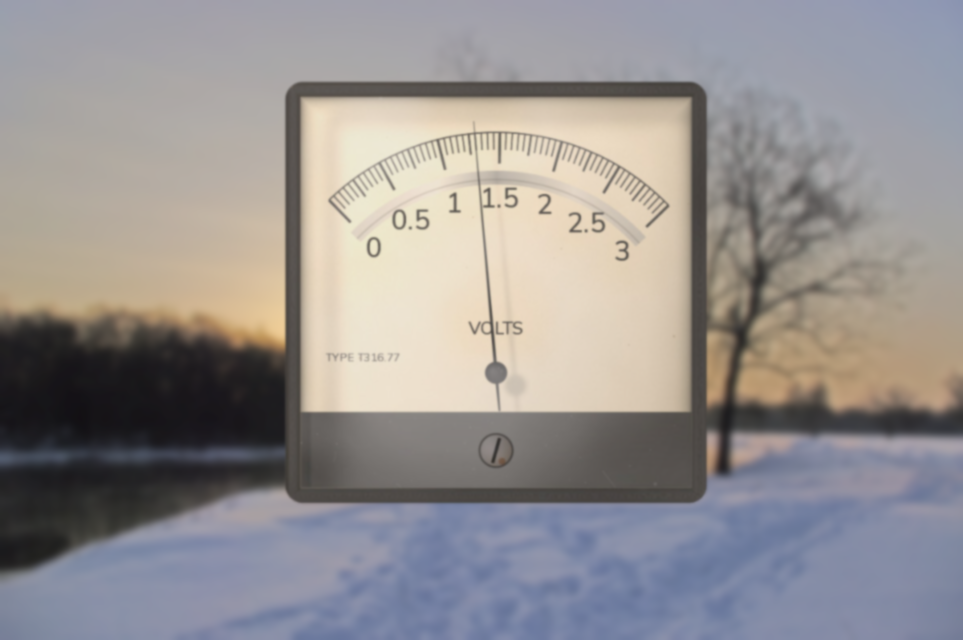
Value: 1.3 V
